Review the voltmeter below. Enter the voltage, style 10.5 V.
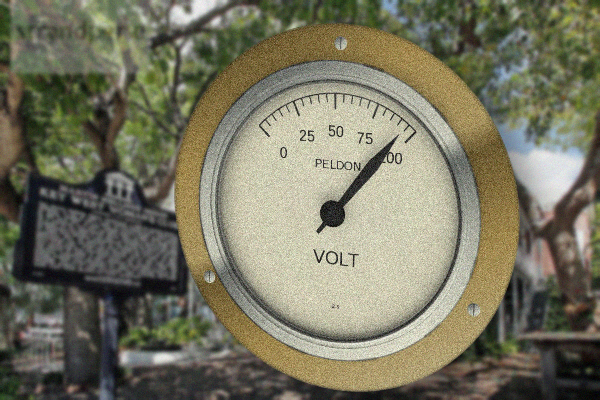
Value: 95 V
